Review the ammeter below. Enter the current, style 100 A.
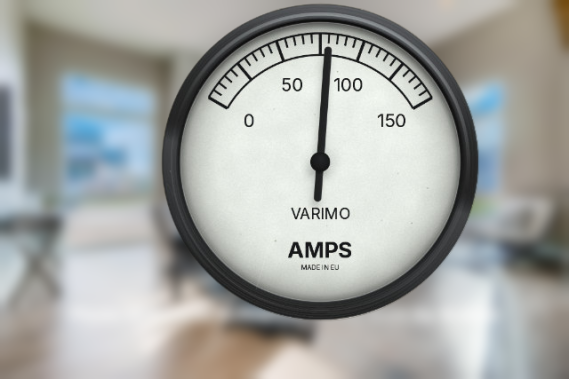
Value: 80 A
